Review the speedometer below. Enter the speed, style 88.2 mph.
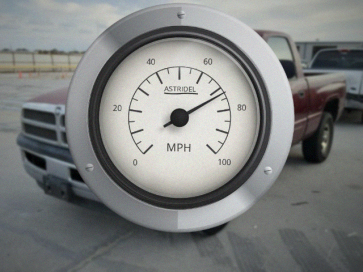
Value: 72.5 mph
